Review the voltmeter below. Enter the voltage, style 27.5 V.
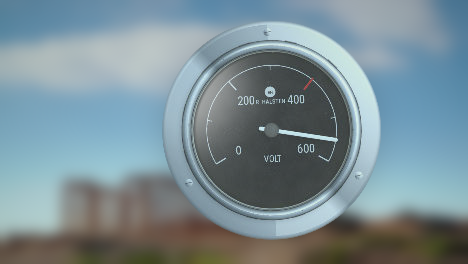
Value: 550 V
